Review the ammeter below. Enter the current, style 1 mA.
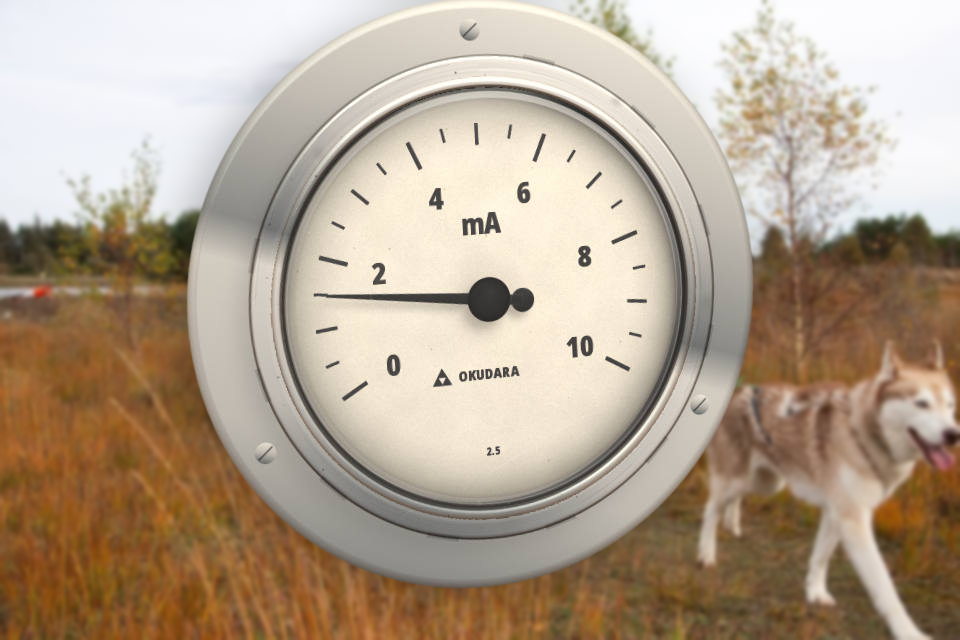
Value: 1.5 mA
